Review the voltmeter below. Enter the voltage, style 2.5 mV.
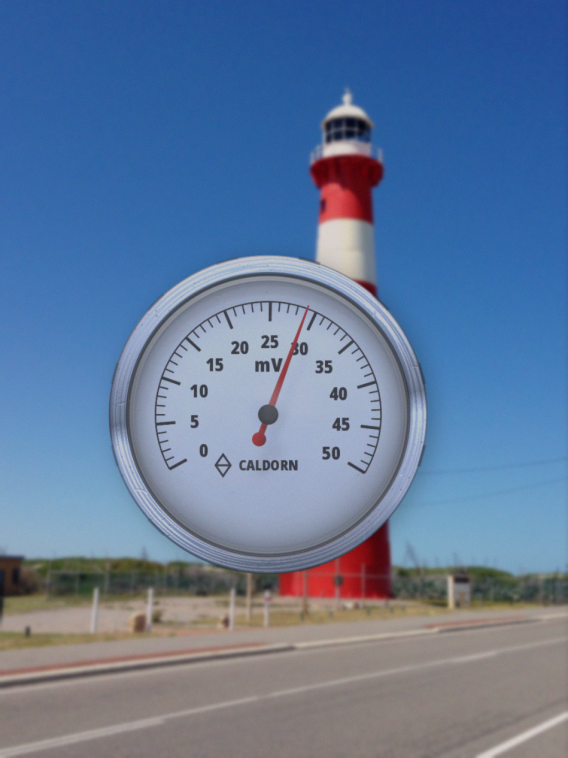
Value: 29 mV
